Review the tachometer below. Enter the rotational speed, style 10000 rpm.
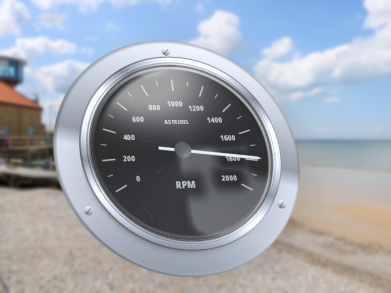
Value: 1800 rpm
